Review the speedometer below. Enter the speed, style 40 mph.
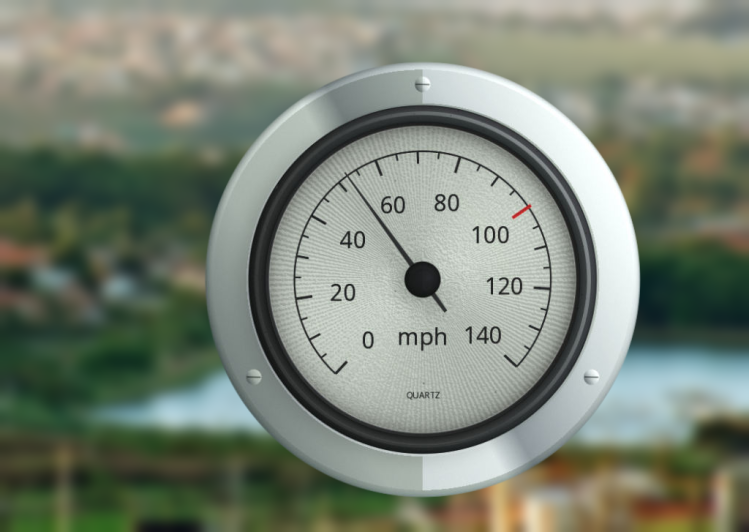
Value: 52.5 mph
